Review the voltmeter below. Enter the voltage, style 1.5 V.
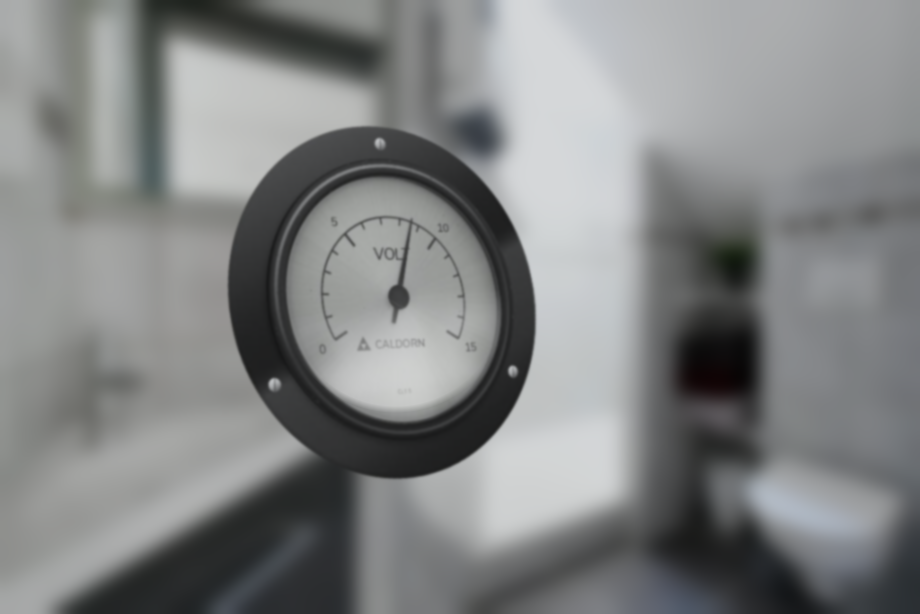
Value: 8.5 V
